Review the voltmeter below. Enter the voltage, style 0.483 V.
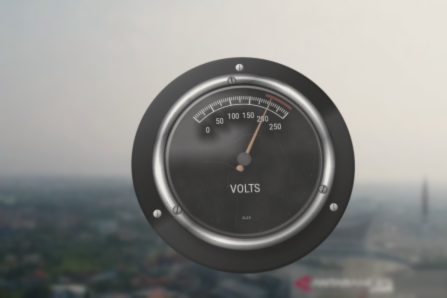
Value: 200 V
